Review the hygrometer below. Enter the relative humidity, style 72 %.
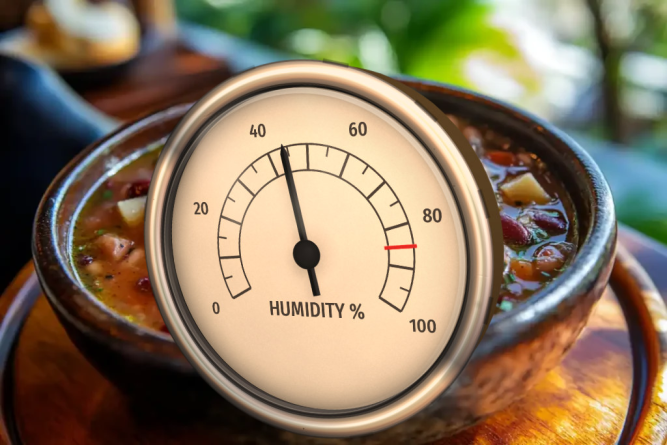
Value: 45 %
